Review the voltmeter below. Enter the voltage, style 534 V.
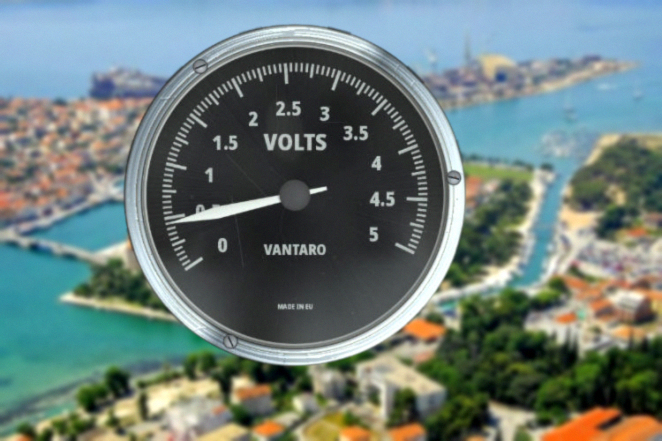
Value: 0.45 V
